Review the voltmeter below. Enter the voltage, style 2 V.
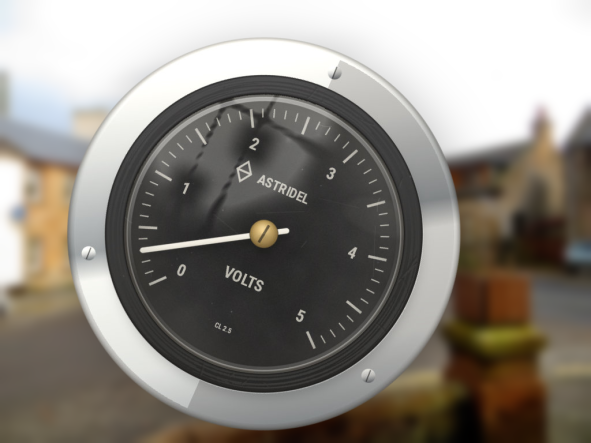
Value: 0.3 V
